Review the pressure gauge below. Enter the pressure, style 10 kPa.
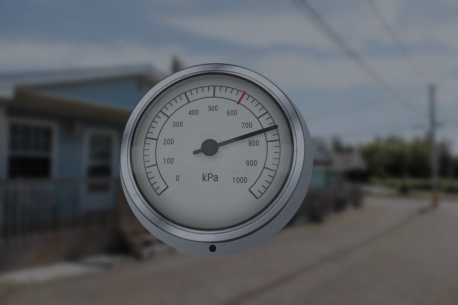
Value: 760 kPa
